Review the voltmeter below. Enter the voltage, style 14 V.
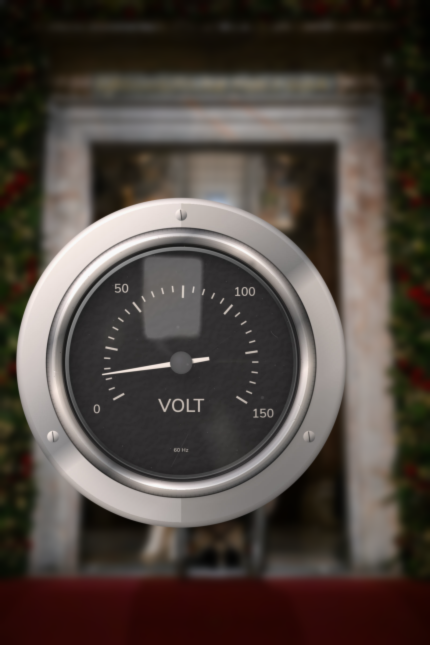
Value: 12.5 V
